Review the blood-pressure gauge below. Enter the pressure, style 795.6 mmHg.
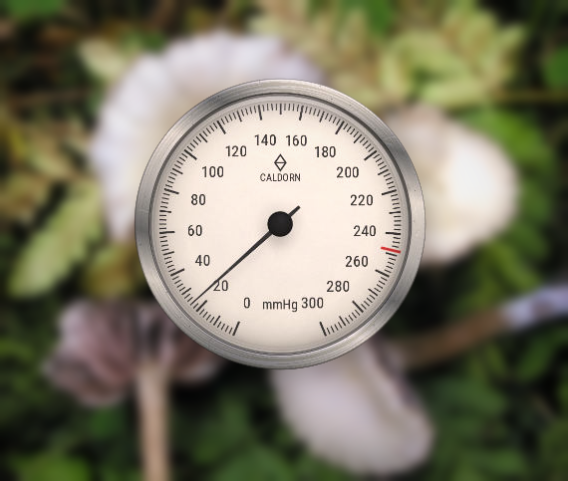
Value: 24 mmHg
